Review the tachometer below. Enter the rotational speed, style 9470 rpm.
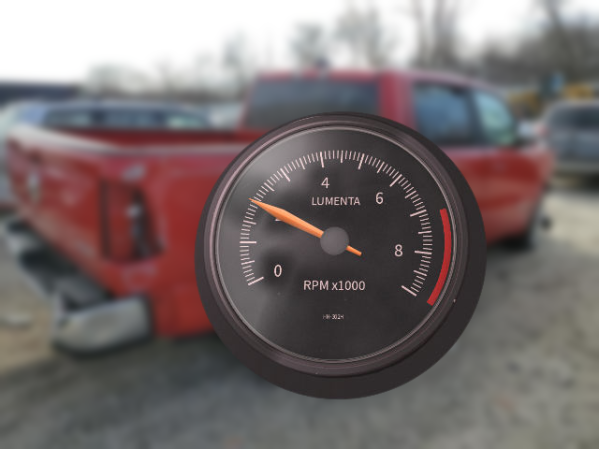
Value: 2000 rpm
